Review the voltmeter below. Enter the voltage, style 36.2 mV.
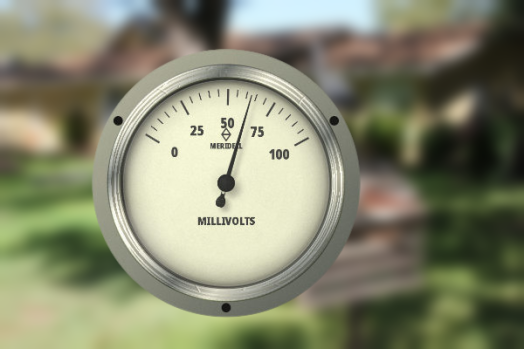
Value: 62.5 mV
